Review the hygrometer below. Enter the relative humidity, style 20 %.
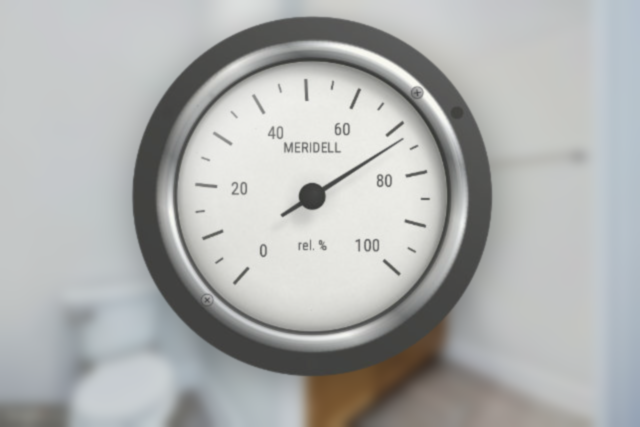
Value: 72.5 %
